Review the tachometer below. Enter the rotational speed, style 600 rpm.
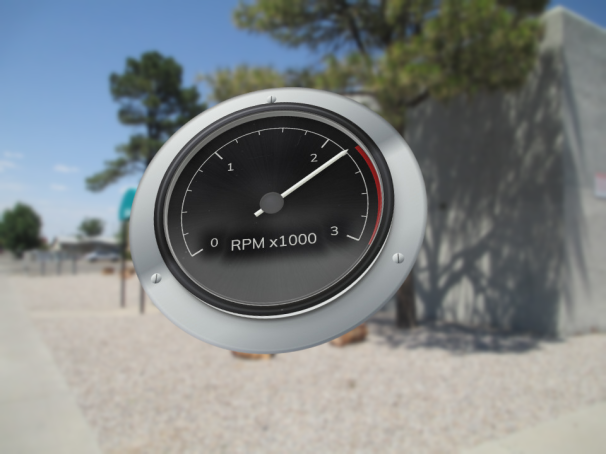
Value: 2200 rpm
